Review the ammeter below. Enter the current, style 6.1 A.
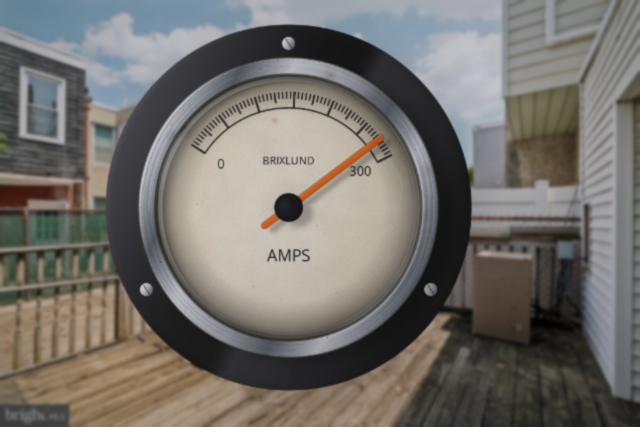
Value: 275 A
